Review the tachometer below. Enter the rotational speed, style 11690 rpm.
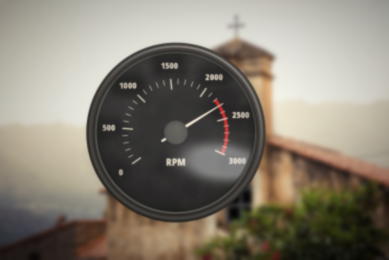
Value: 2300 rpm
